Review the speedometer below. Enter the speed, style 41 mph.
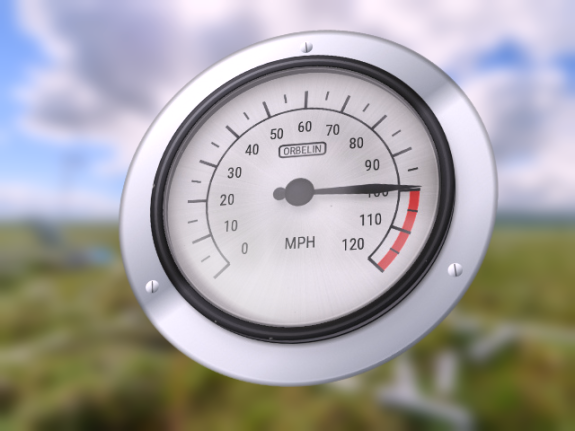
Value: 100 mph
